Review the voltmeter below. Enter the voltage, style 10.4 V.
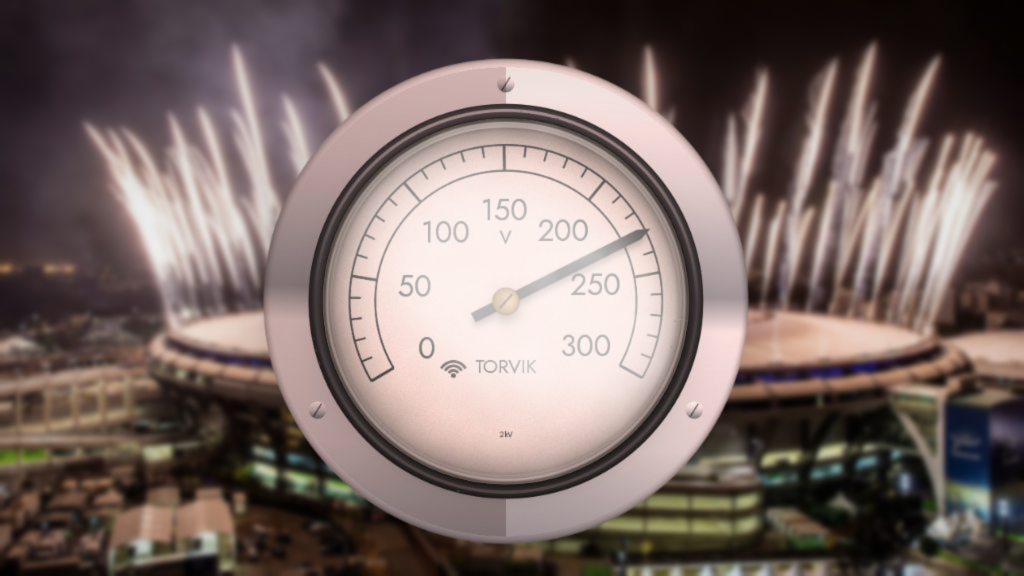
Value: 230 V
